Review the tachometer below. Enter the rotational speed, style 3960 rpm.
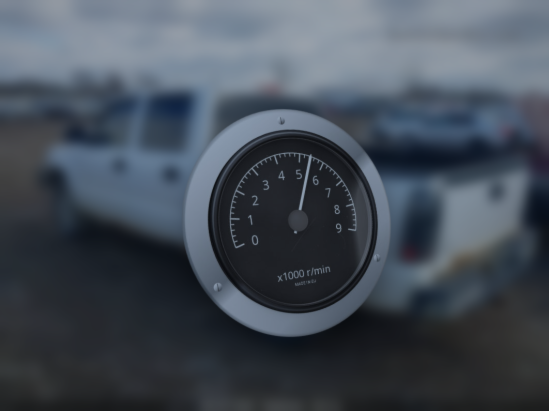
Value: 5400 rpm
